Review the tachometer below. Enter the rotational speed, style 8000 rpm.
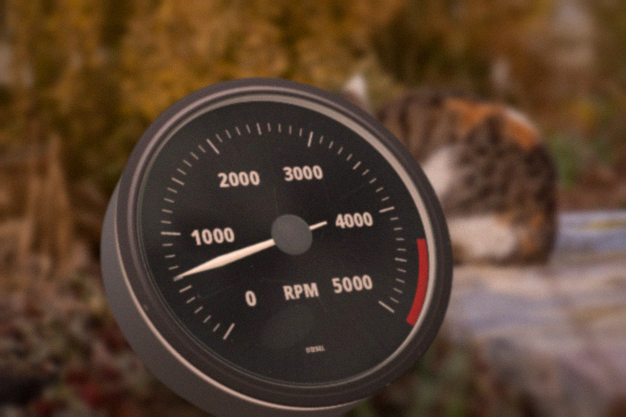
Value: 600 rpm
